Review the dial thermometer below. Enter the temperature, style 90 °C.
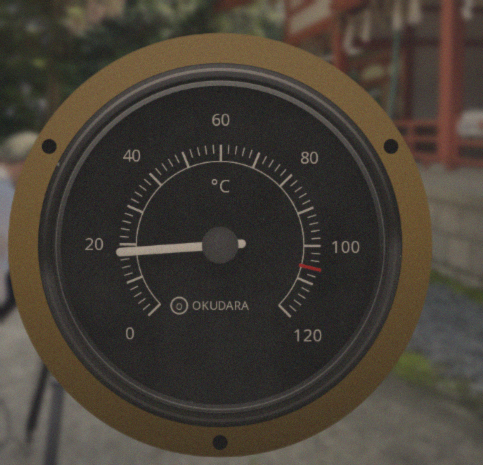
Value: 18 °C
